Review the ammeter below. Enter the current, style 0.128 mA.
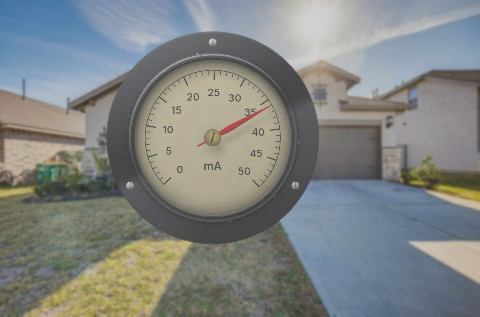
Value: 36 mA
